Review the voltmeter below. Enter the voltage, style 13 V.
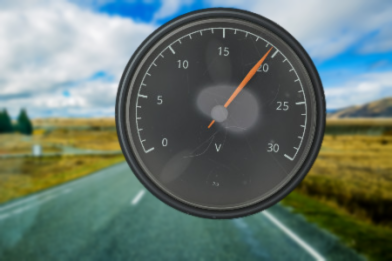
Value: 19.5 V
